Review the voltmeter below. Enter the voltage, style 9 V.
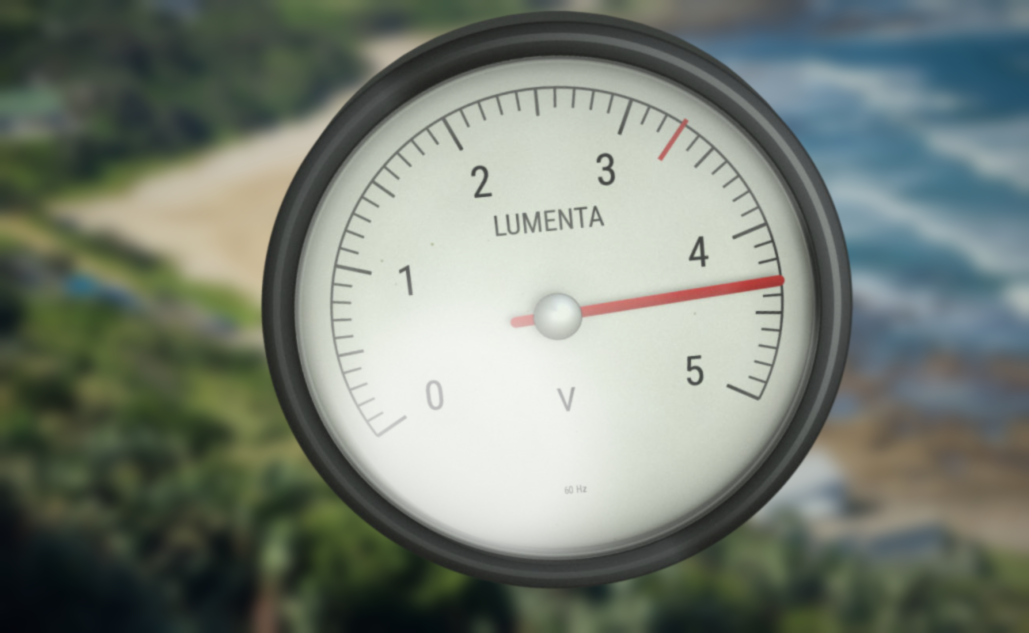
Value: 4.3 V
